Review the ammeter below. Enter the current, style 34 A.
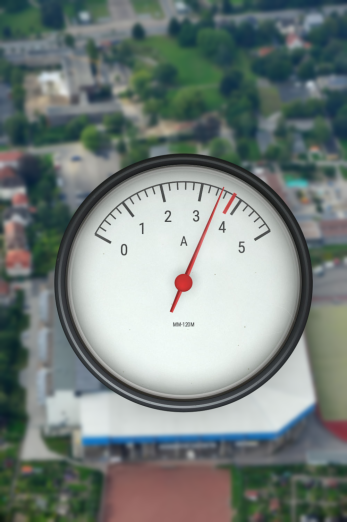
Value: 3.5 A
